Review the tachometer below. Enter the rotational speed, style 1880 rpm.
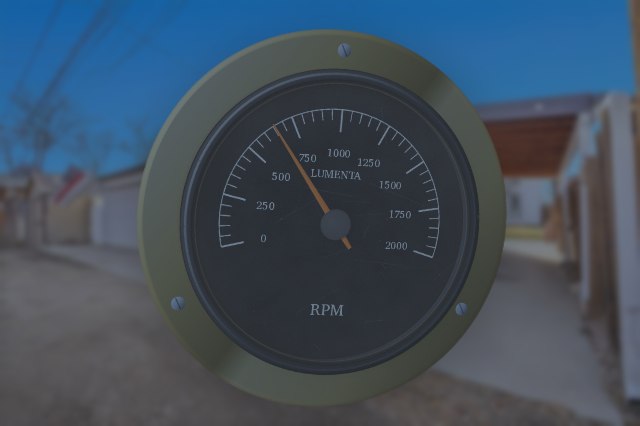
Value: 650 rpm
